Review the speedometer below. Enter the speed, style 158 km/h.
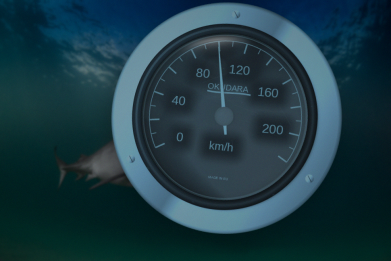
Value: 100 km/h
